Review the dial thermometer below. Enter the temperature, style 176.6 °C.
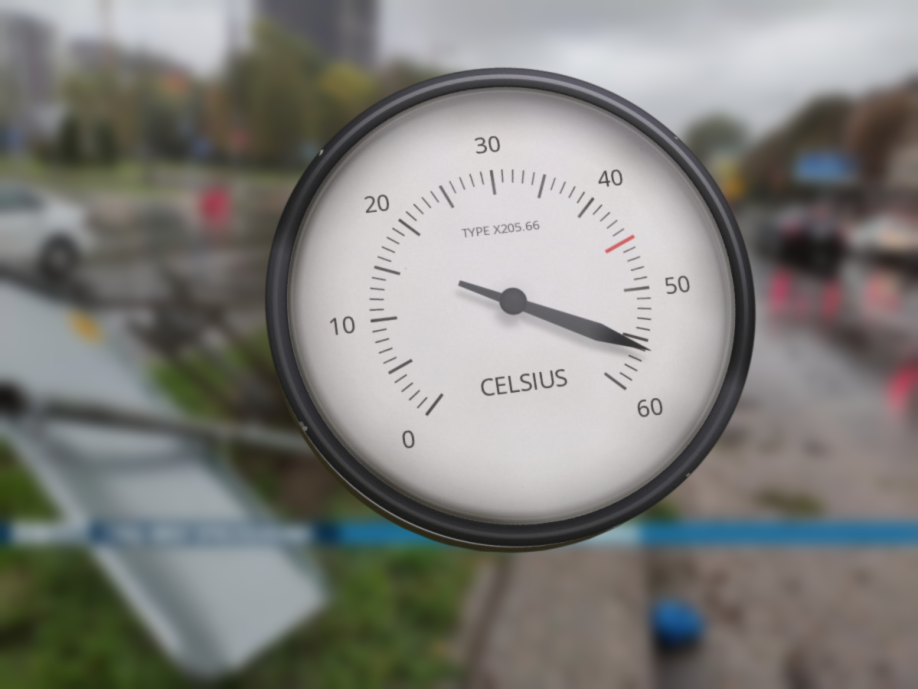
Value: 56 °C
